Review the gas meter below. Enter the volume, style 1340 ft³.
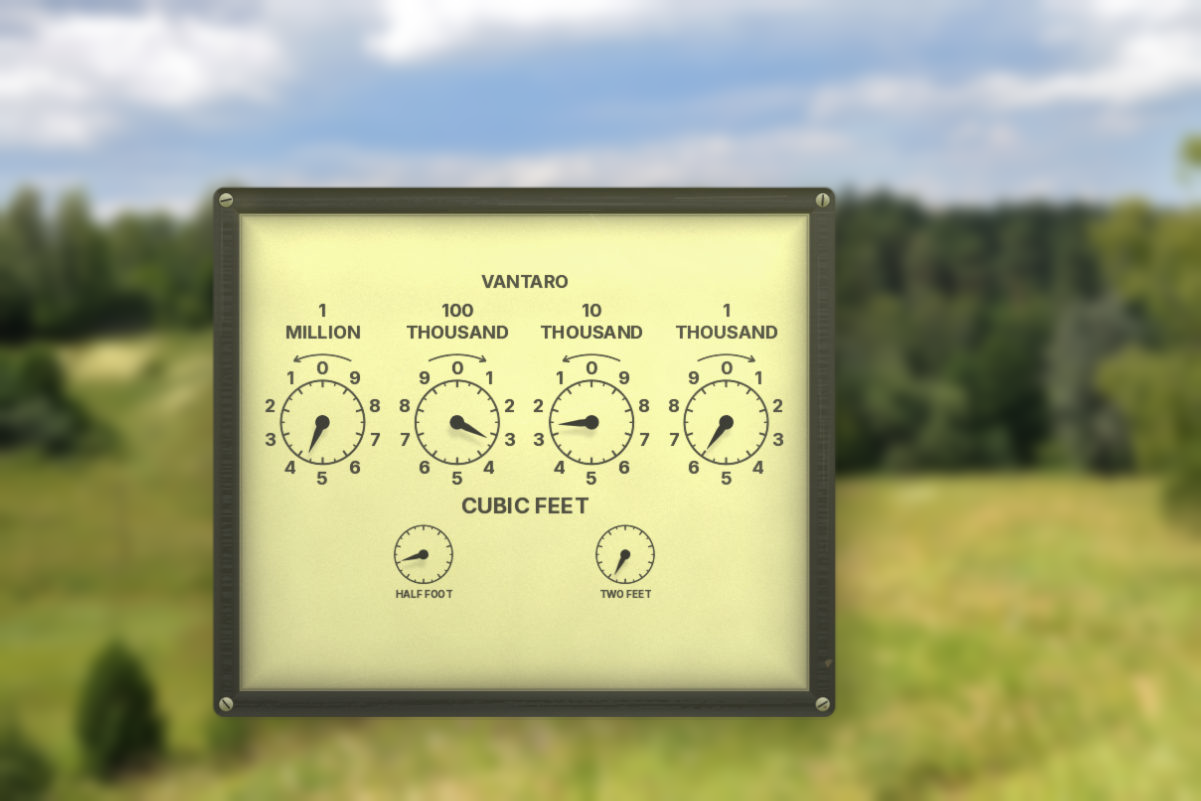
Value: 432600 ft³
